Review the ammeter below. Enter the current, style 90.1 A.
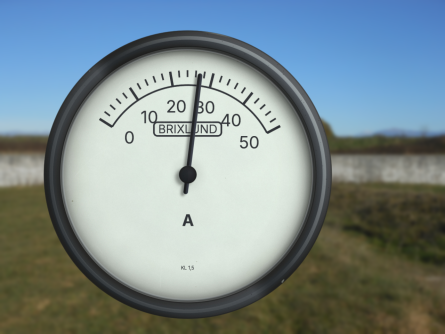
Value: 27 A
